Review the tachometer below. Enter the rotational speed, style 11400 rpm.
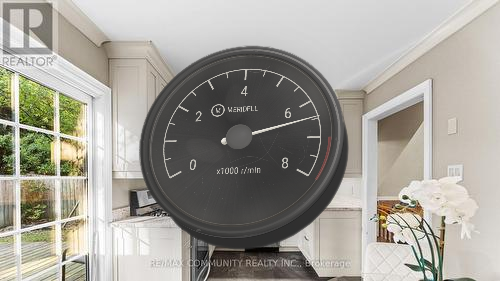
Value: 6500 rpm
